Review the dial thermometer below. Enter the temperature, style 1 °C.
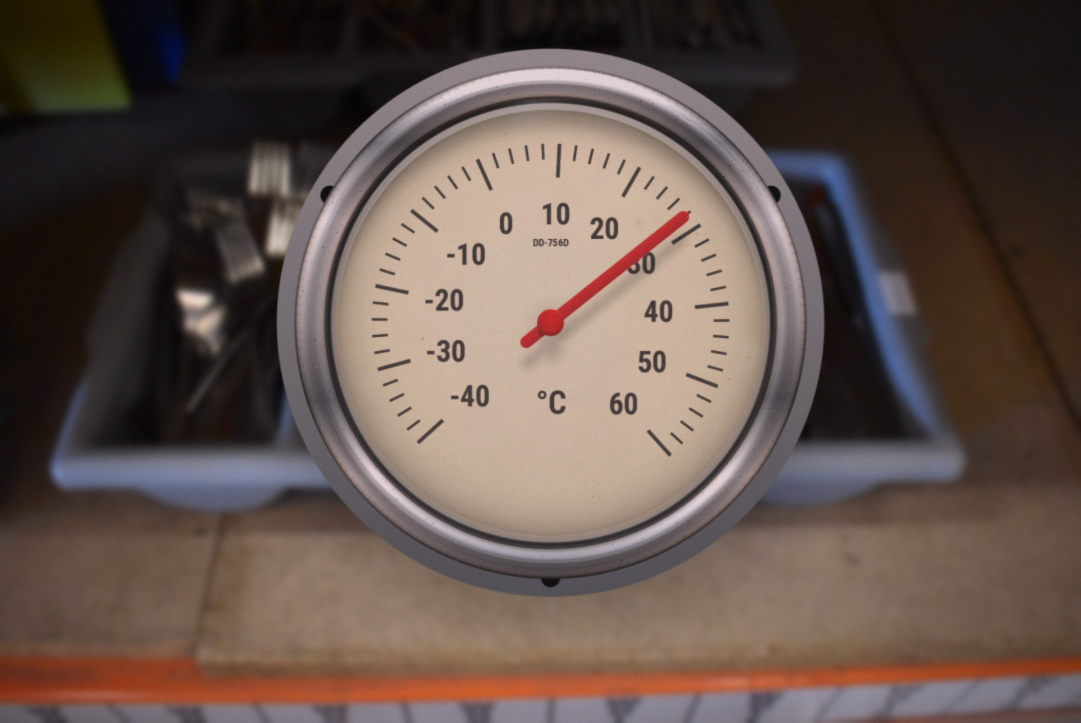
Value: 28 °C
